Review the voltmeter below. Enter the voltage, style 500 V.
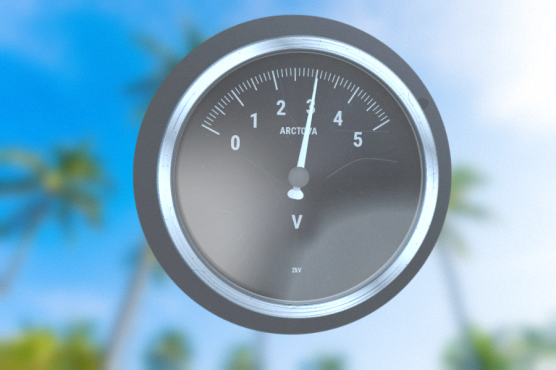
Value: 3 V
